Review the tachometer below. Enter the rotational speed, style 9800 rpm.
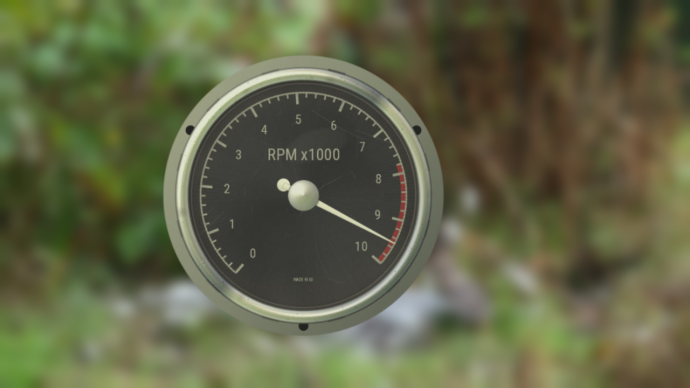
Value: 9500 rpm
